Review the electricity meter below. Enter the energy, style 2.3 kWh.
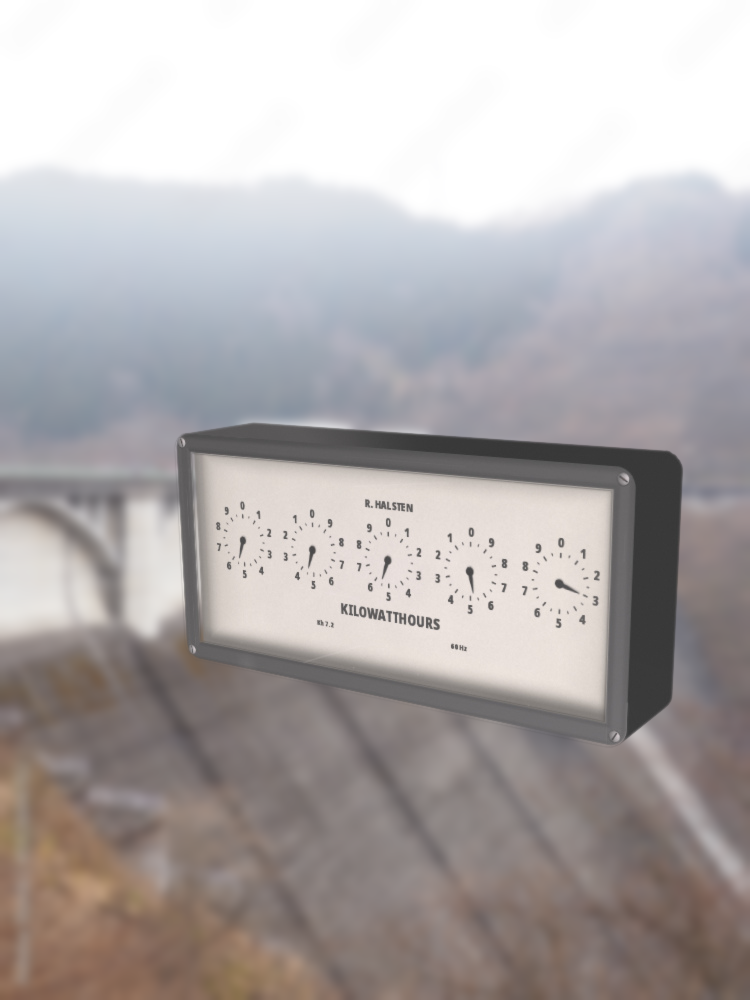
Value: 54553 kWh
